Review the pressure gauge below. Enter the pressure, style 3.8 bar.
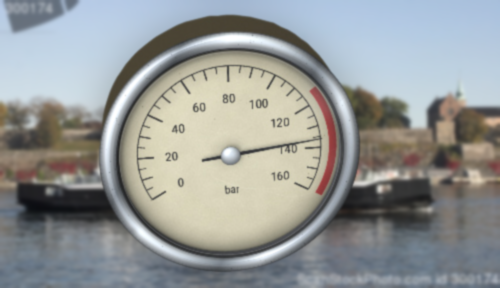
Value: 135 bar
